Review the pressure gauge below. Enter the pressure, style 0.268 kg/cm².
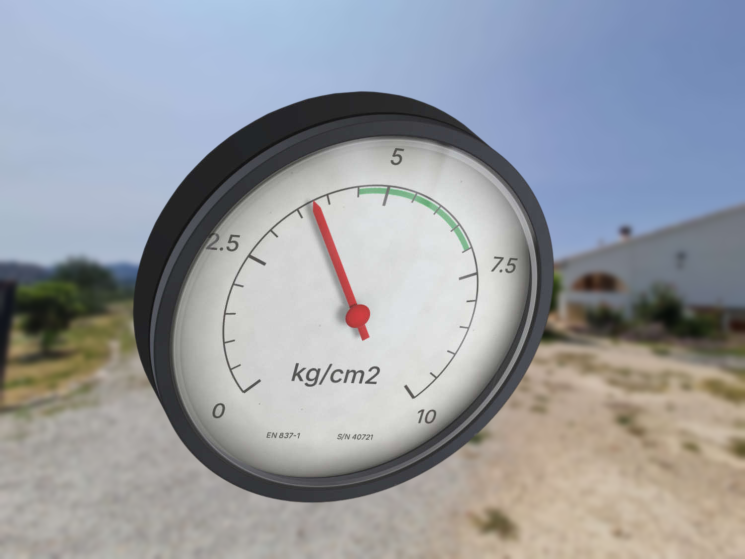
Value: 3.75 kg/cm²
